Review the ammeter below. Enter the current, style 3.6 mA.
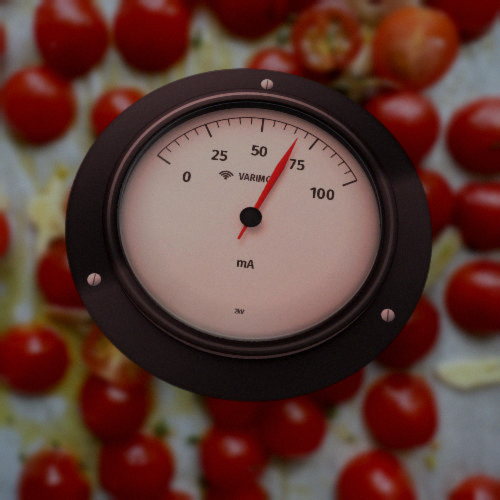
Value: 67.5 mA
